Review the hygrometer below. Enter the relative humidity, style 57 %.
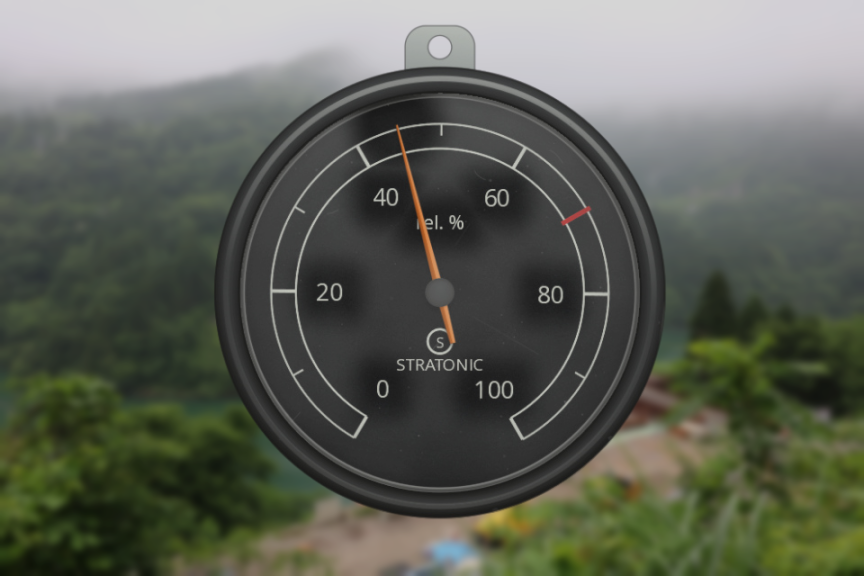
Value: 45 %
